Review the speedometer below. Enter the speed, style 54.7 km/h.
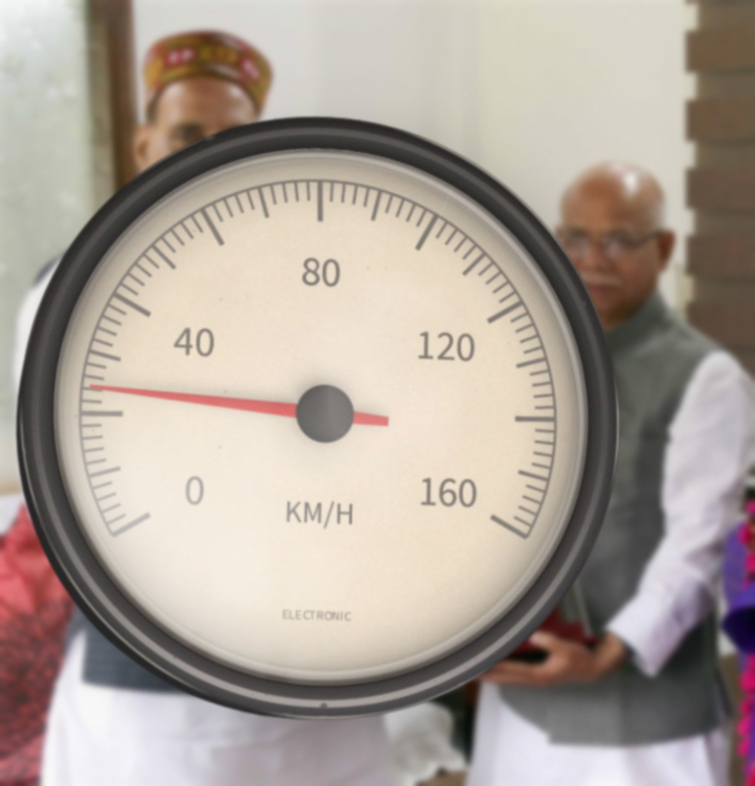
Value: 24 km/h
